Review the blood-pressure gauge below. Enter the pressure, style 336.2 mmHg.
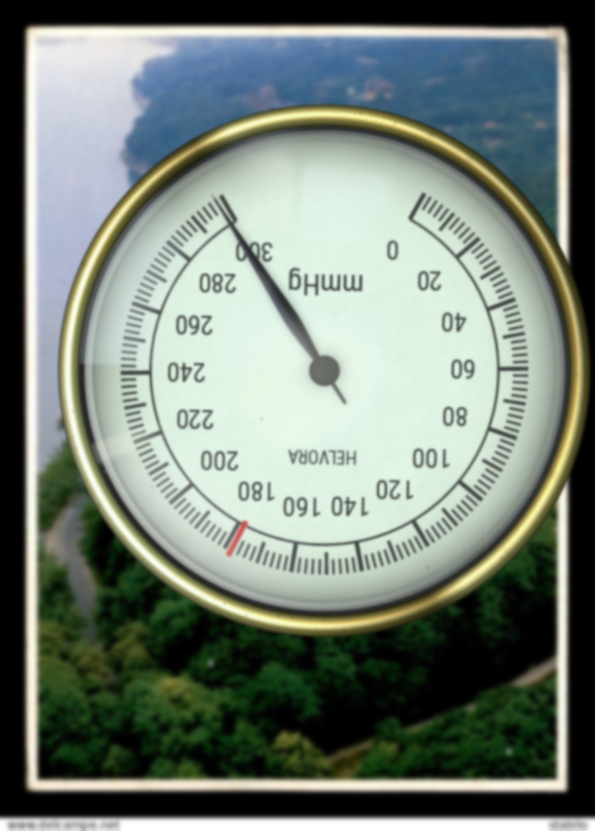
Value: 298 mmHg
